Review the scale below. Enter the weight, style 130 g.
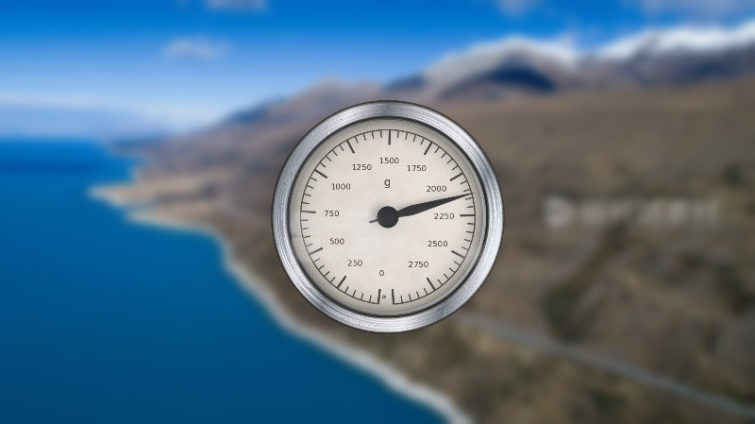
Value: 2125 g
